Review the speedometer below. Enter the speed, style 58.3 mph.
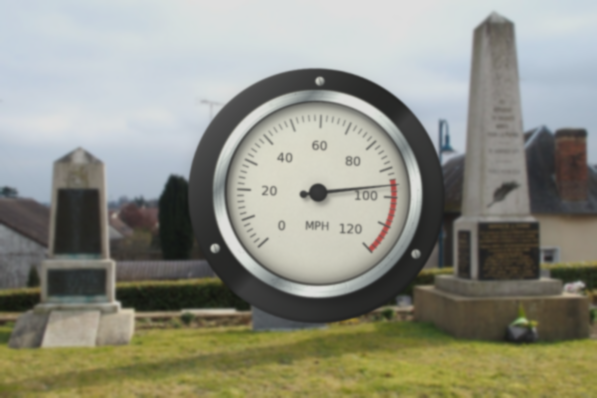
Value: 96 mph
